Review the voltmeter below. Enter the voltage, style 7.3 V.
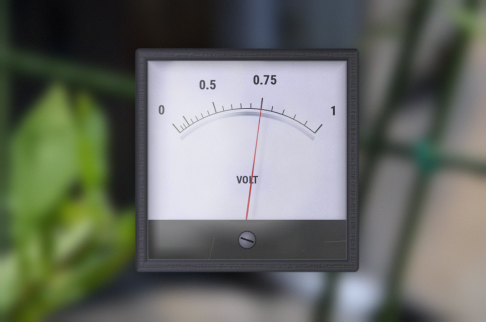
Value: 0.75 V
